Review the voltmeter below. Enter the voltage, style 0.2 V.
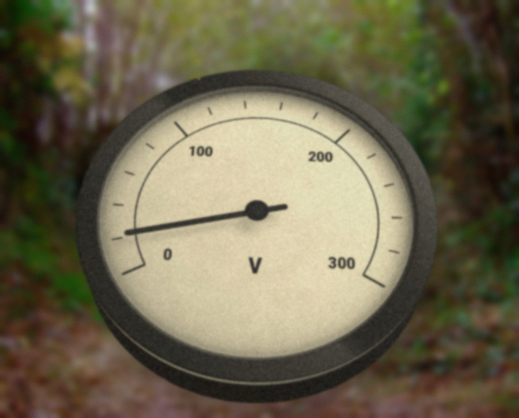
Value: 20 V
